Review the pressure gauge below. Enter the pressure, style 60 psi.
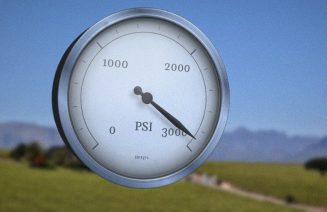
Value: 2900 psi
